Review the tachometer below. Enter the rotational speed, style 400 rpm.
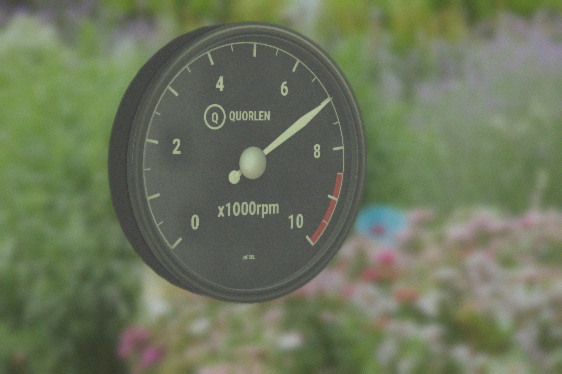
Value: 7000 rpm
